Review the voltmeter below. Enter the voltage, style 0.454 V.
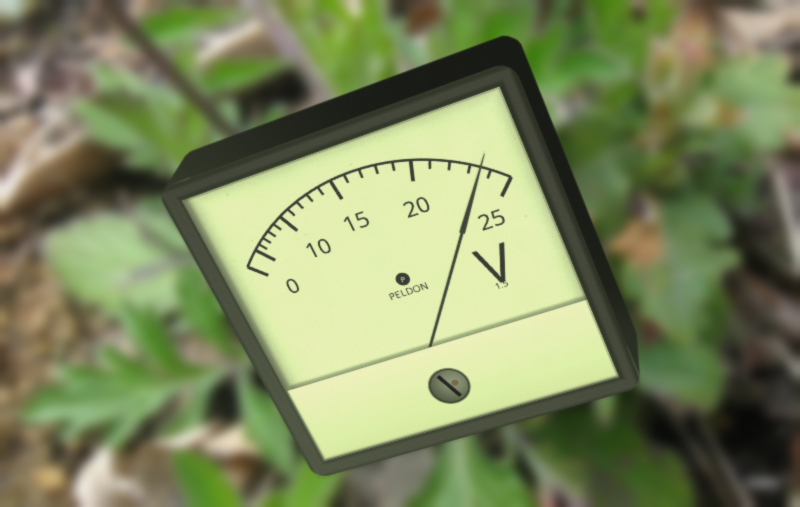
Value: 23.5 V
